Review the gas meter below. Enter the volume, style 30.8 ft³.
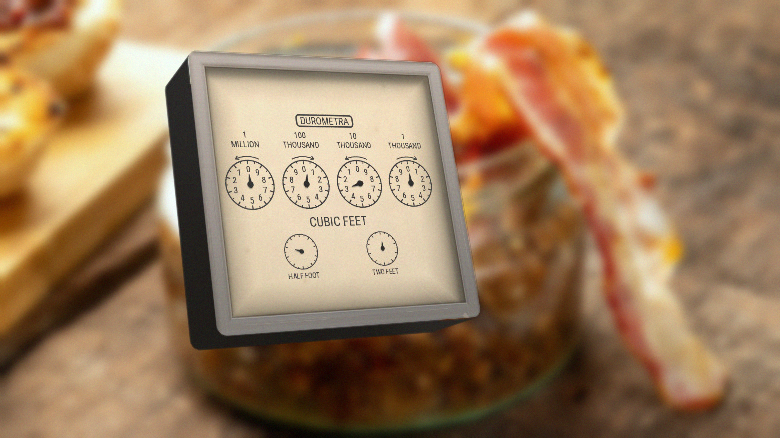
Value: 3000 ft³
